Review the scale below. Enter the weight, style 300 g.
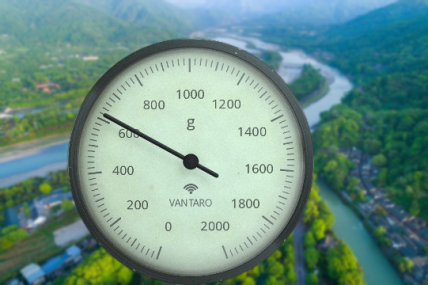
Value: 620 g
